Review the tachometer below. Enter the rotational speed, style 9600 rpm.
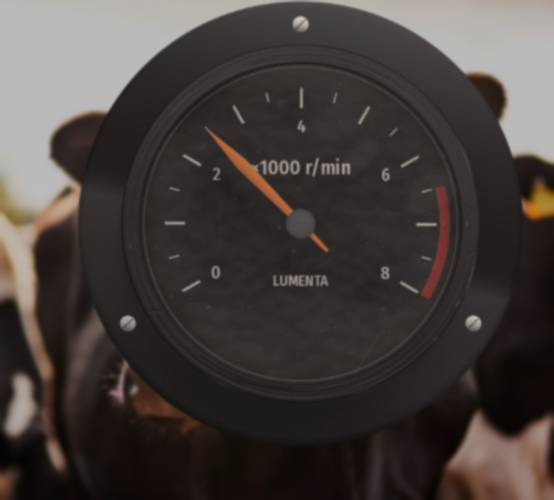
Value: 2500 rpm
